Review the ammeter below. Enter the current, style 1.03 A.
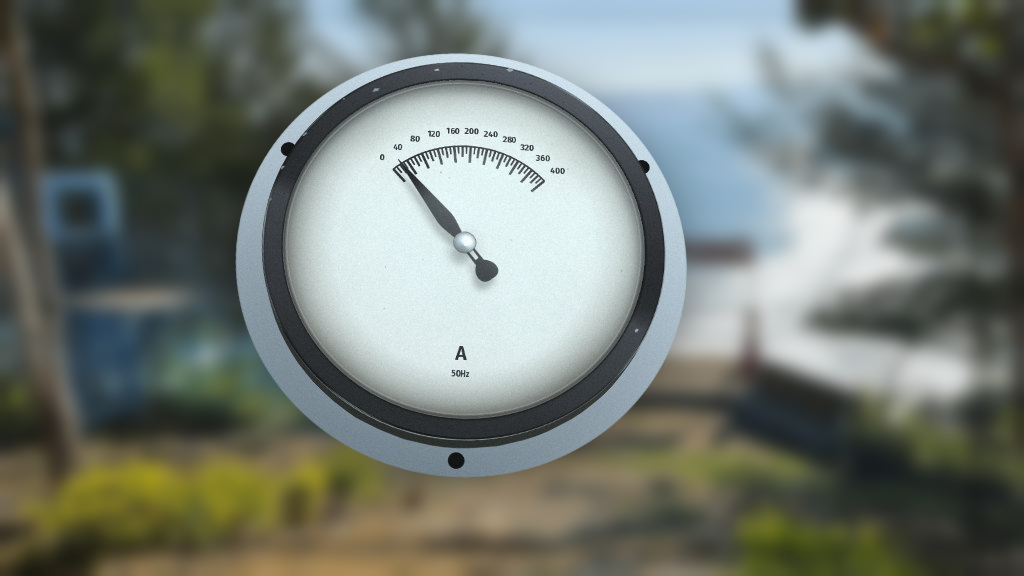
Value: 20 A
